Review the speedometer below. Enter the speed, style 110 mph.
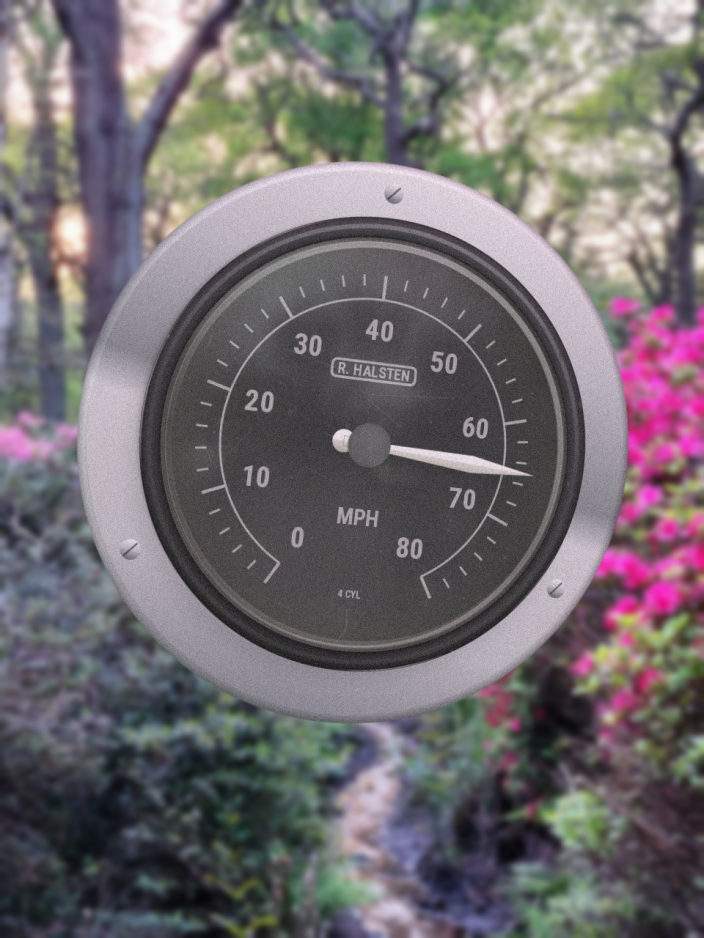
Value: 65 mph
